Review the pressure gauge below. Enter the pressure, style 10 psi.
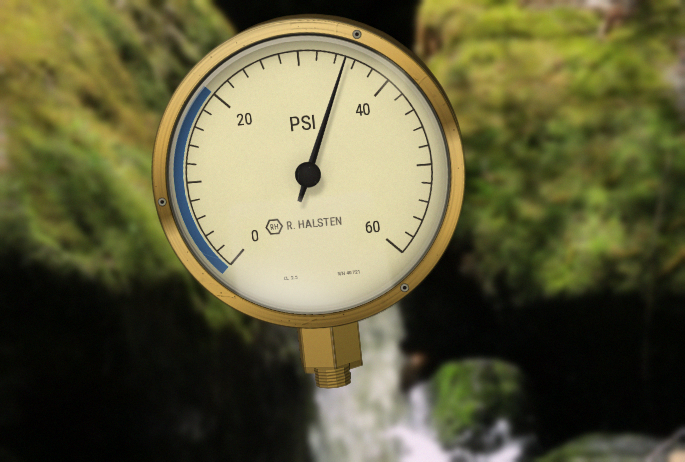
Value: 35 psi
